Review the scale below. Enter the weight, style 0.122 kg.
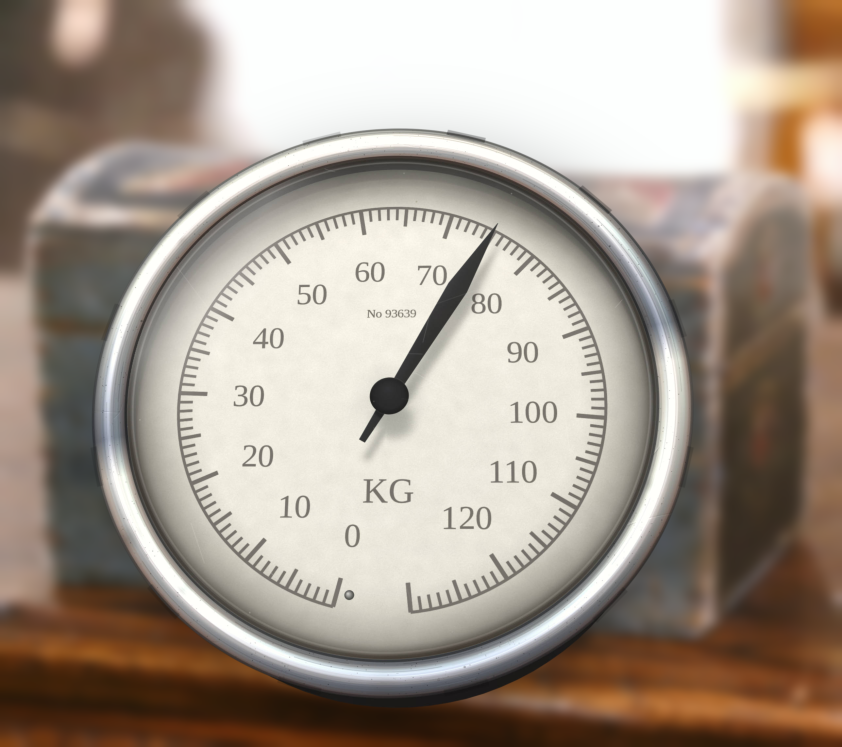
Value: 75 kg
